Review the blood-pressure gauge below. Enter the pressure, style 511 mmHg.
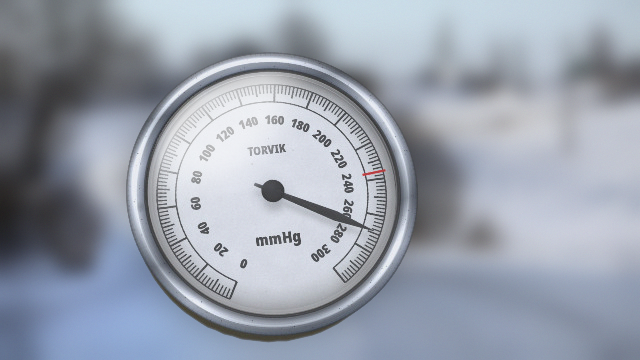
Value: 270 mmHg
